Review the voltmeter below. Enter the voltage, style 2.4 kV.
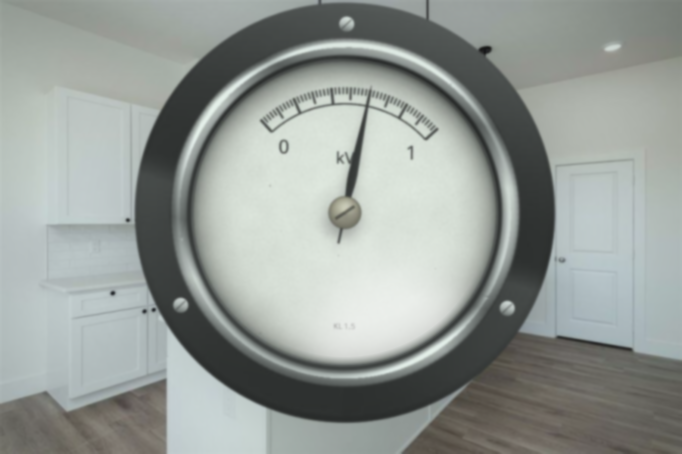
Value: 0.6 kV
